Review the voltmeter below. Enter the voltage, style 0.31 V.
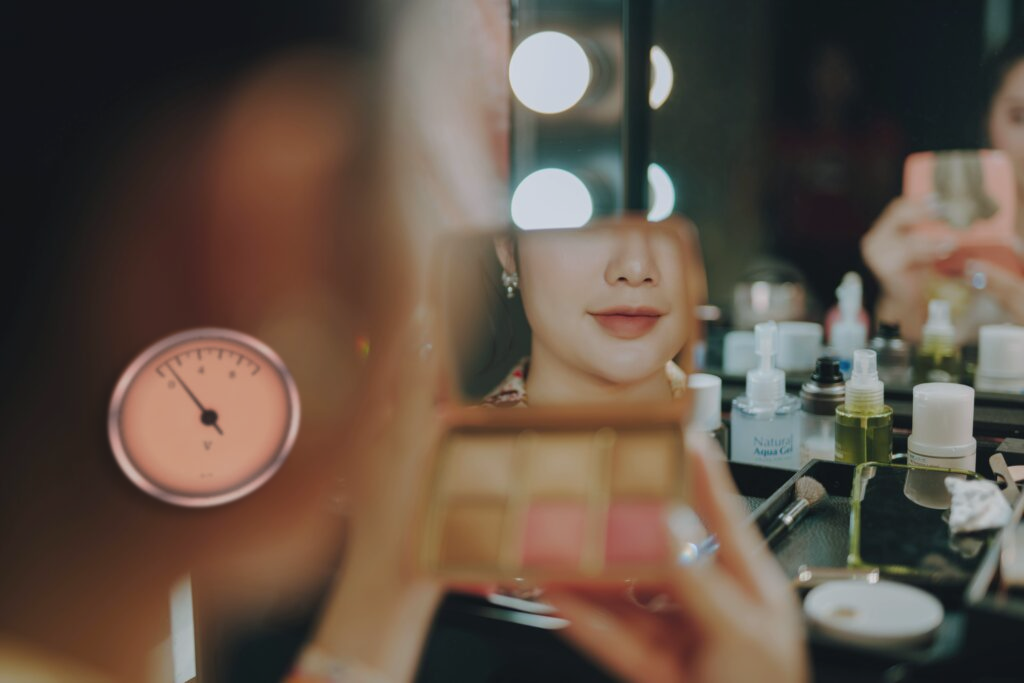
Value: 1 V
